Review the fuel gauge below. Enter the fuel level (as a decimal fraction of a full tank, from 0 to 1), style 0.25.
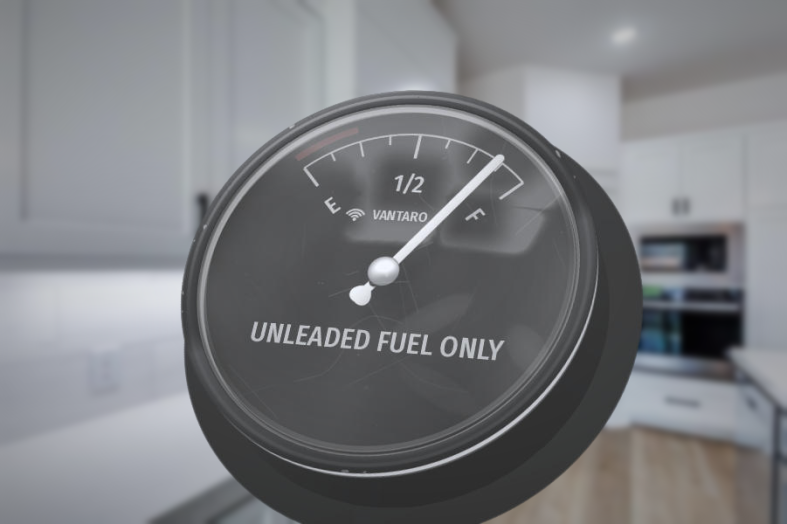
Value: 0.875
